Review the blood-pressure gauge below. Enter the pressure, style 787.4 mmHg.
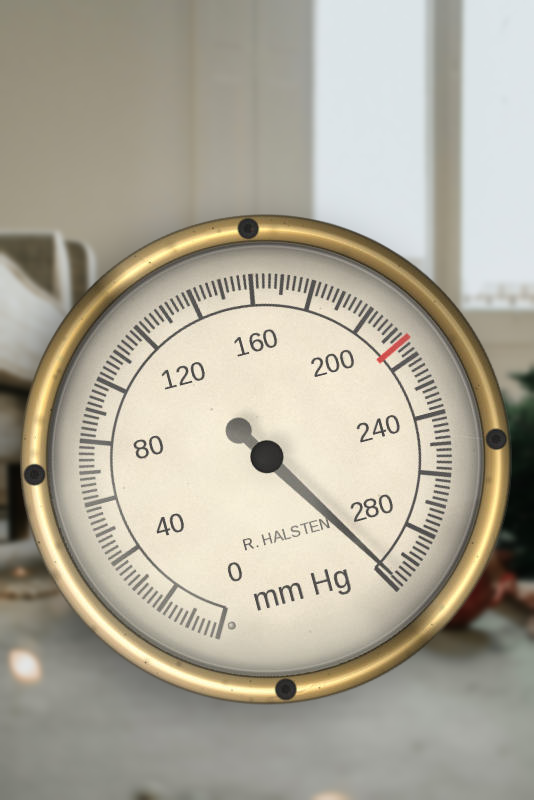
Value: 298 mmHg
